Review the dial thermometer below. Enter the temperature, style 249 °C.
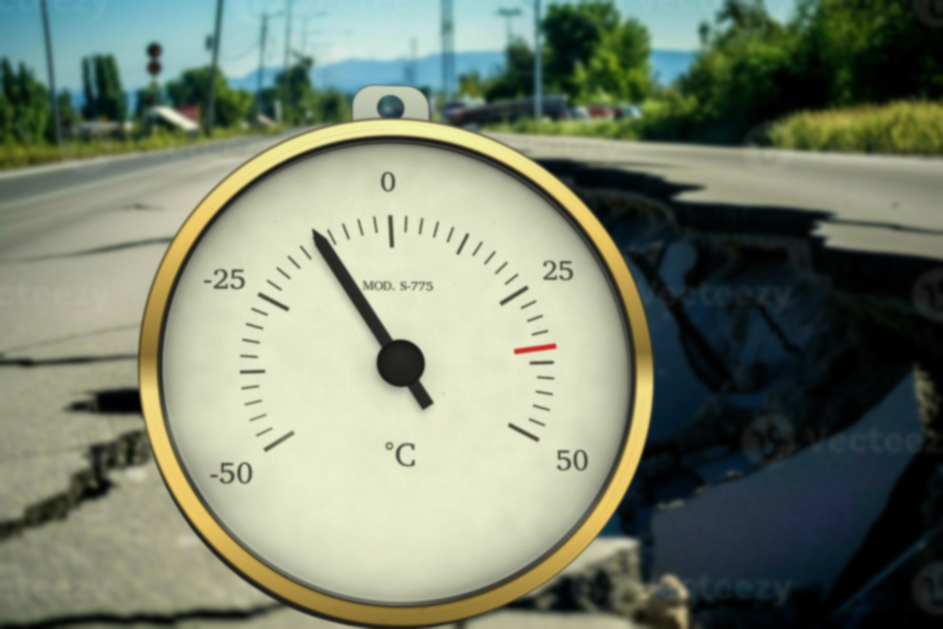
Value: -12.5 °C
